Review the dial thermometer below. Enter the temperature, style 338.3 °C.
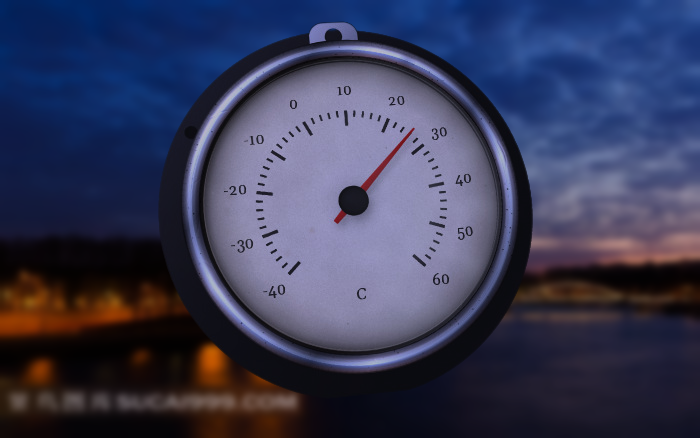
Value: 26 °C
